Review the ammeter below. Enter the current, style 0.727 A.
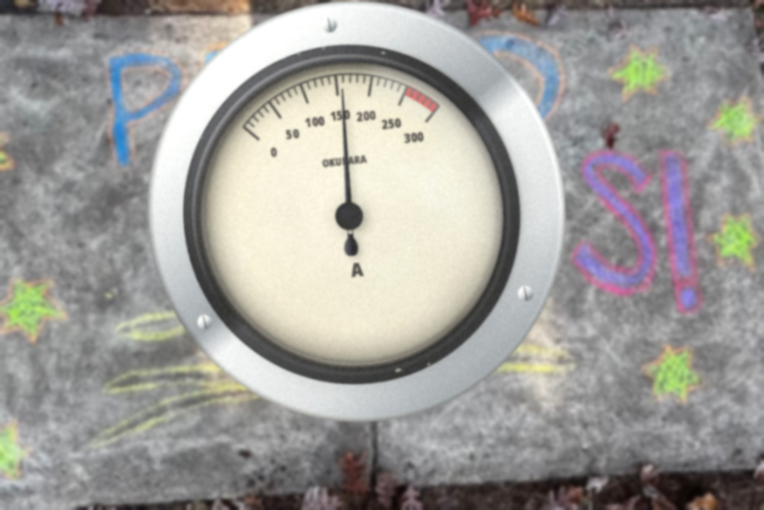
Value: 160 A
